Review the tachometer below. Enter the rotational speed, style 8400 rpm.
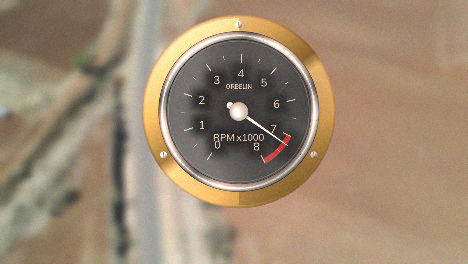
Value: 7250 rpm
